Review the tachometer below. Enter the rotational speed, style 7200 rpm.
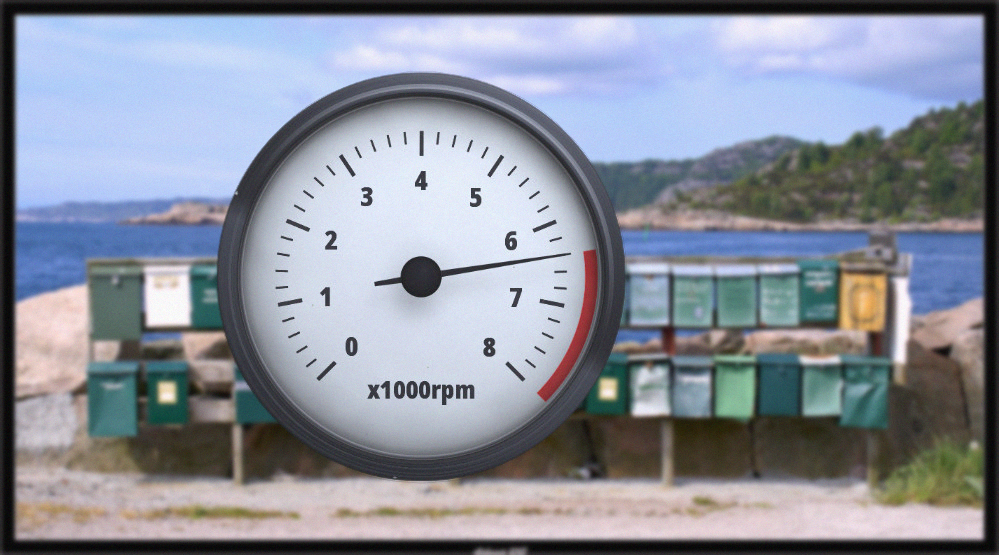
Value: 6400 rpm
